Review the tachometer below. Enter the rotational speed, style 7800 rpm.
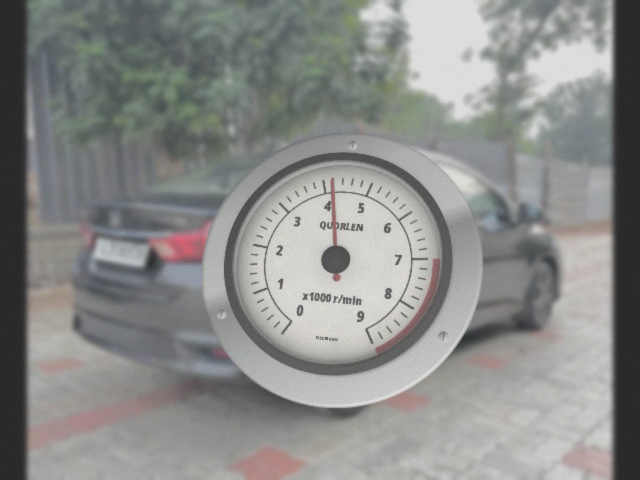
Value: 4200 rpm
